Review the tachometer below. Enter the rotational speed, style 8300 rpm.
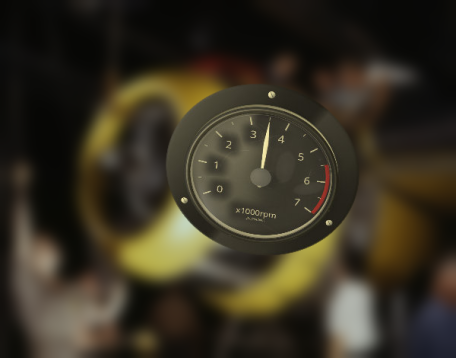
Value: 3500 rpm
